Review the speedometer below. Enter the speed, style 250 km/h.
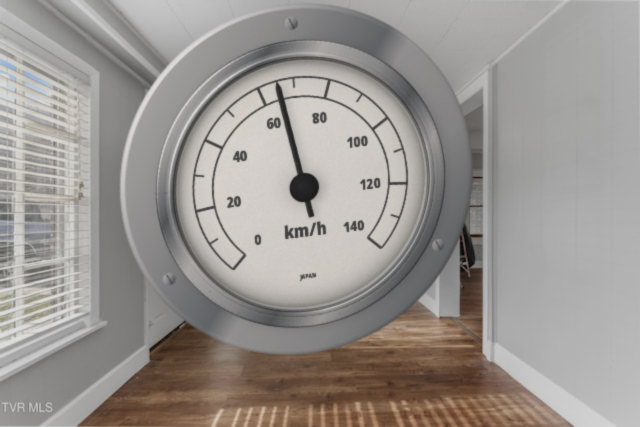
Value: 65 km/h
